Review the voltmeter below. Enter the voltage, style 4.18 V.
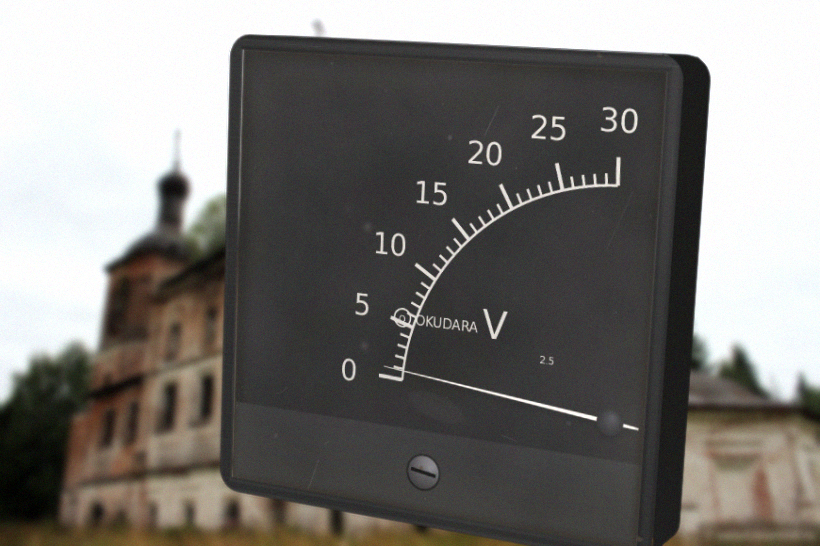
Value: 1 V
